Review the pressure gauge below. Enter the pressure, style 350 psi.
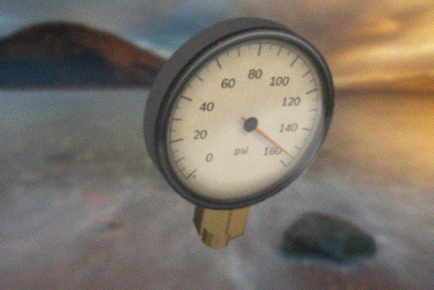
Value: 155 psi
